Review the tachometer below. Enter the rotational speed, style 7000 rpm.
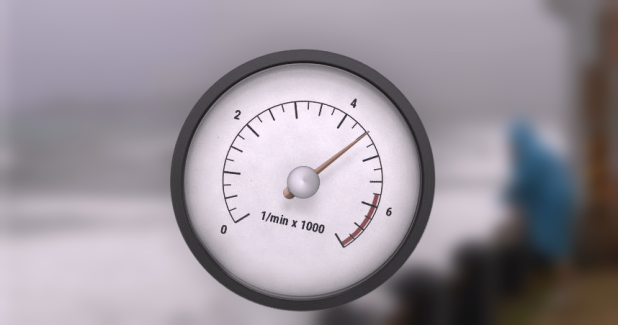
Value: 4500 rpm
